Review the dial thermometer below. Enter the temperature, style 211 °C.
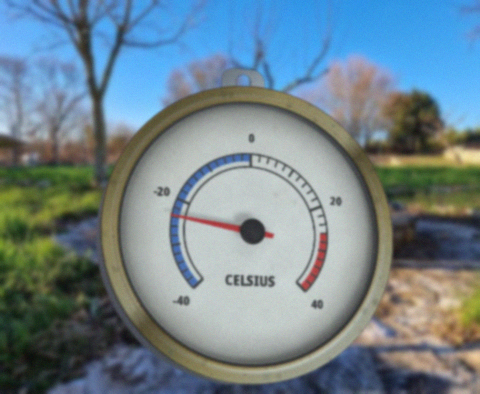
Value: -24 °C
